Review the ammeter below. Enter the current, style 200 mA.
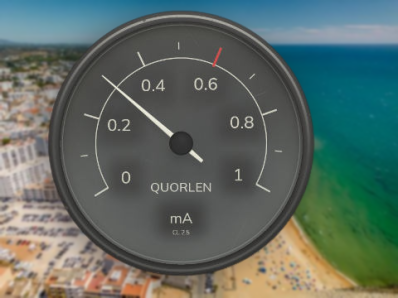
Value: 0.3 mA
